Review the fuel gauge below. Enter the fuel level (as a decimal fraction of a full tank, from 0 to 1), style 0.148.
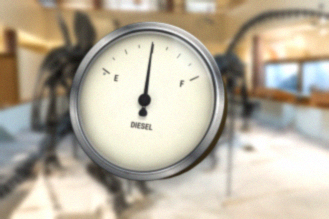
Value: 0.5
